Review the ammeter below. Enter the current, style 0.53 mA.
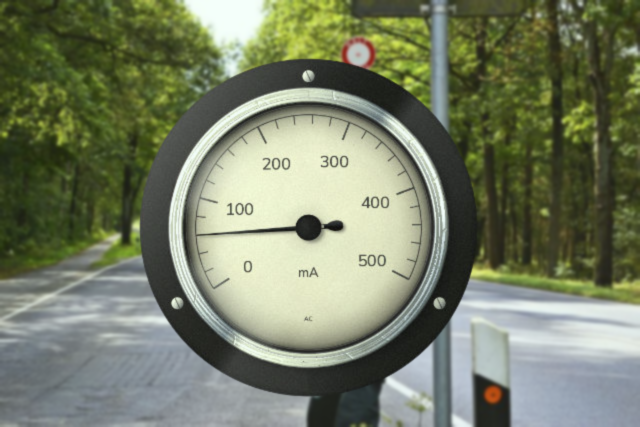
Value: 60 mA
